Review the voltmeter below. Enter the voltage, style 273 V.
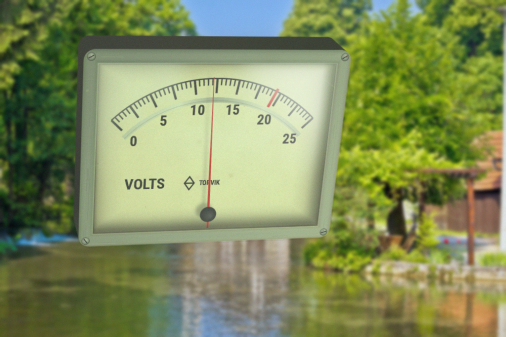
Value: 12 V
